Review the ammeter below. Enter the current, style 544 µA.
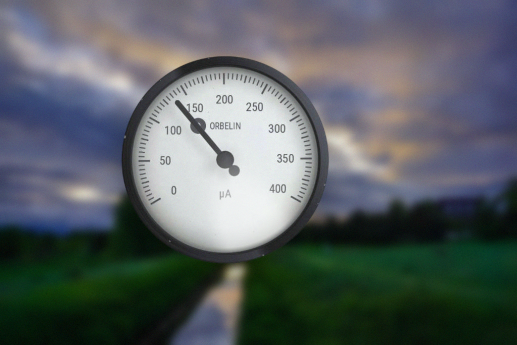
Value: 135 µA
